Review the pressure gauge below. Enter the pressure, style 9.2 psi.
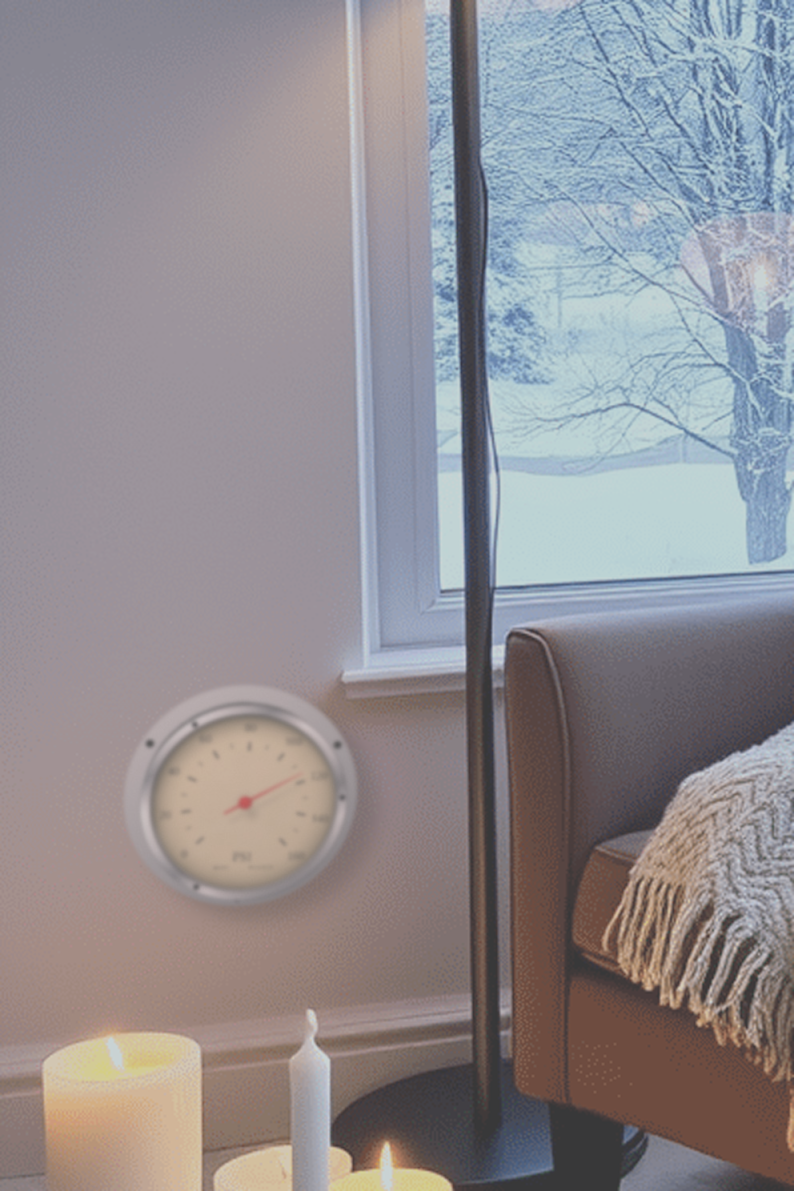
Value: 115 psi
